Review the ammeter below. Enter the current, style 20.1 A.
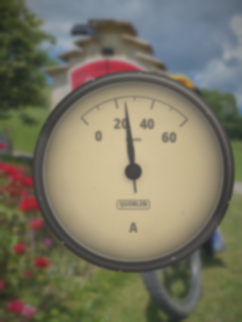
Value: 25 A
